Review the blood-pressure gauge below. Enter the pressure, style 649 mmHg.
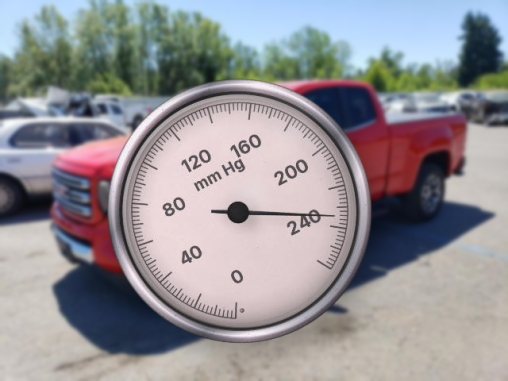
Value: 234 mmHg
